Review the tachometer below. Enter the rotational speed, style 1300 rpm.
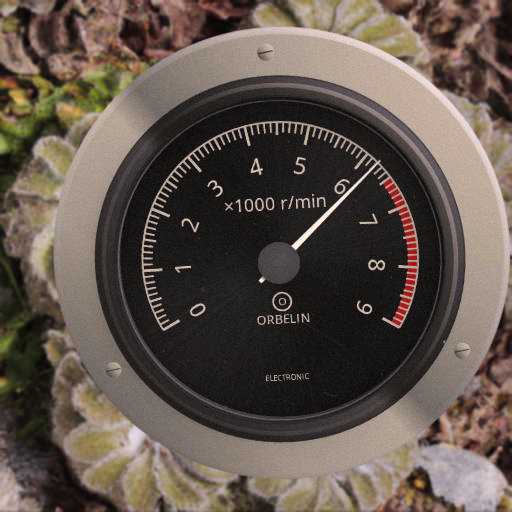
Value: 6200 rpm
